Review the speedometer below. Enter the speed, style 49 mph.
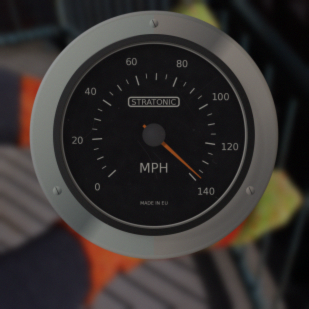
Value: 137.5 mph
